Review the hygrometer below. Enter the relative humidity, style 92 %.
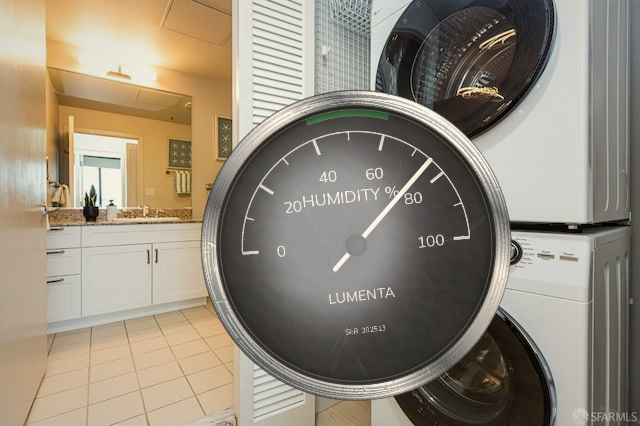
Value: 75 %
